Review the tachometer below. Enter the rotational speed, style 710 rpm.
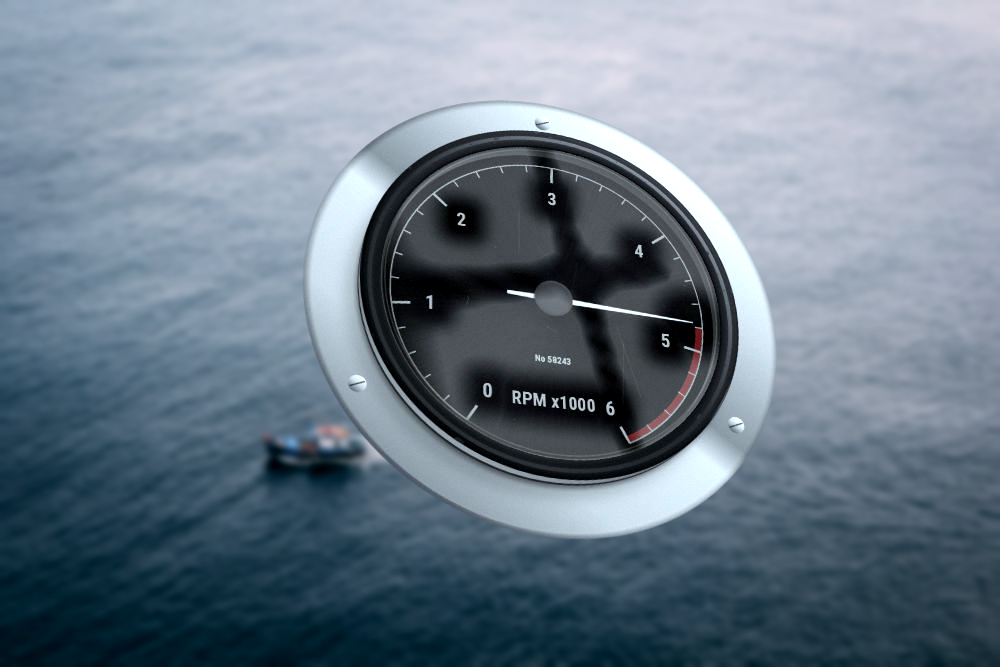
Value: 4800 rpm
